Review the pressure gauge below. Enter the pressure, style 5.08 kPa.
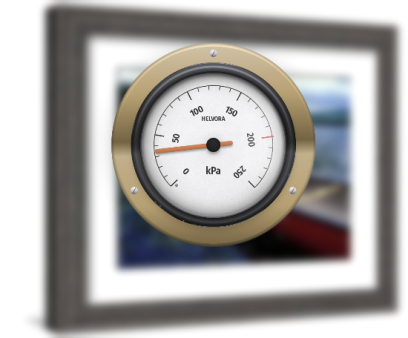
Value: 35 kPa
